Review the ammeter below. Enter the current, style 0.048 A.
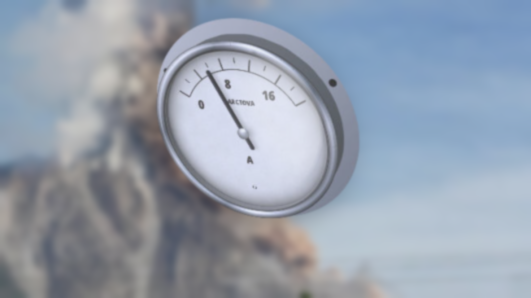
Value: 6 A
